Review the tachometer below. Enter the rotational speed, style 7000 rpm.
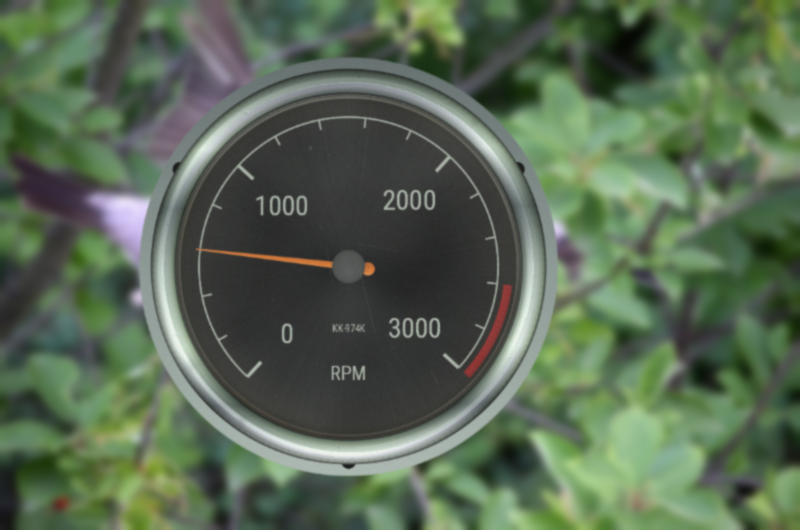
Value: 600 rpm
